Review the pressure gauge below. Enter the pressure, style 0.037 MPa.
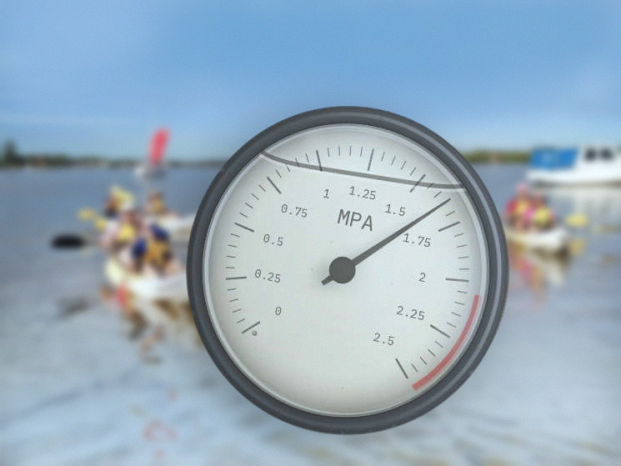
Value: 1.65 MPa
